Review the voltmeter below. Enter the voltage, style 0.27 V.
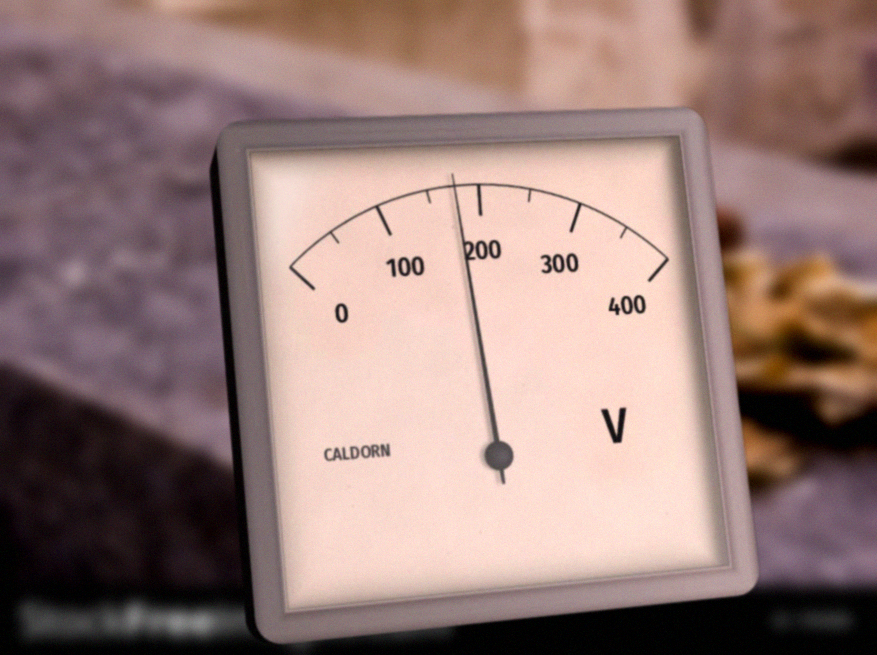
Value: 175 V
